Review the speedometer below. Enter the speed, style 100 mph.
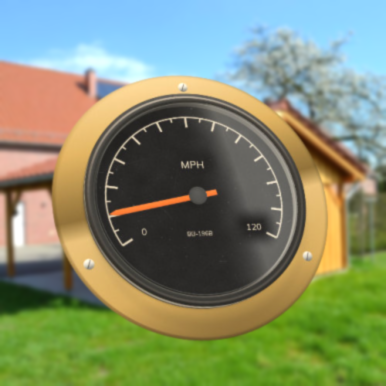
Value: 10 mph
